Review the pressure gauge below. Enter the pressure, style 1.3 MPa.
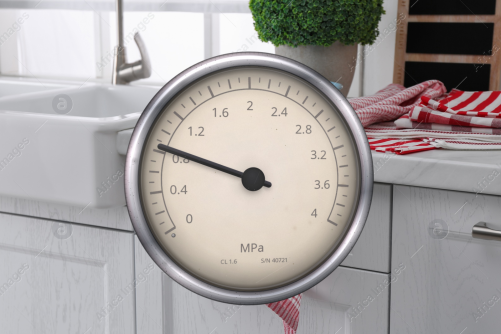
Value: 0.85 MPa
